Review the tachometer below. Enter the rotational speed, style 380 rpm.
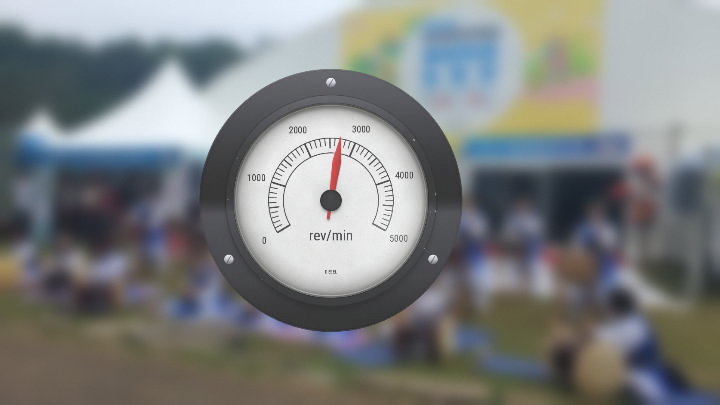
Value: 2700 rpm
